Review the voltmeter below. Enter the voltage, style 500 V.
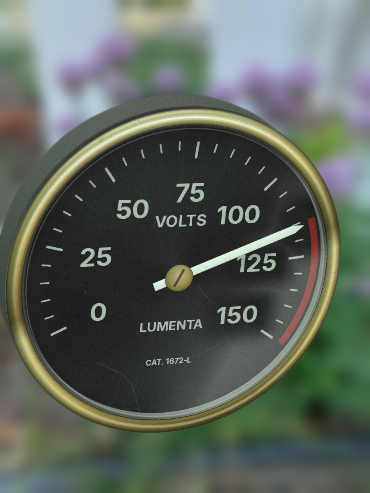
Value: 115 V
